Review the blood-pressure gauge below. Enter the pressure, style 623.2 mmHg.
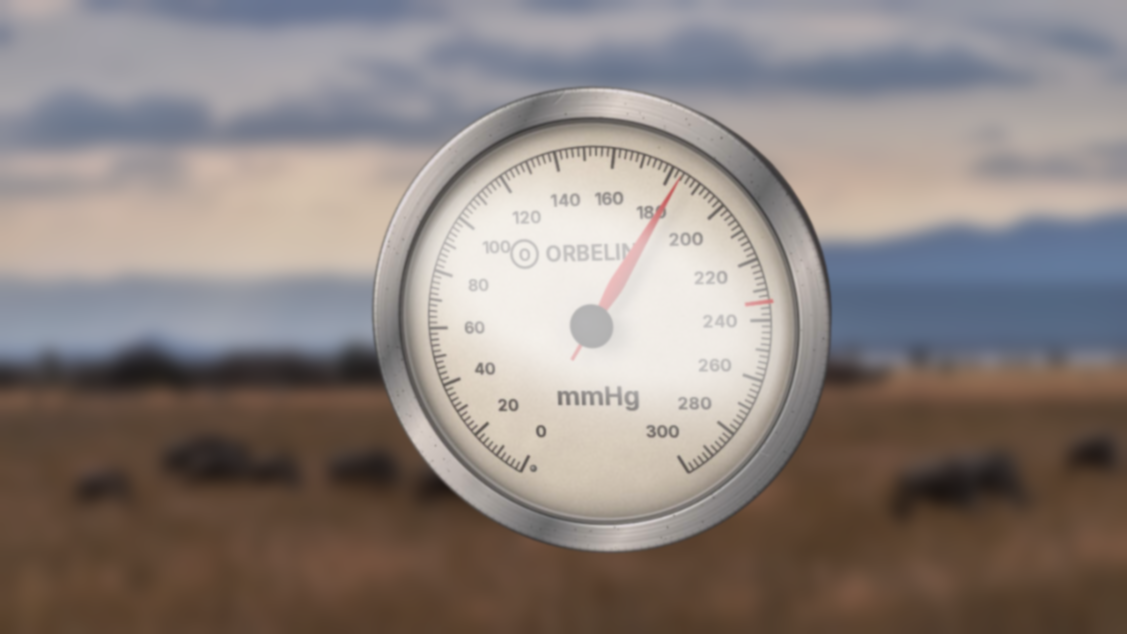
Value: 184 mmHg
